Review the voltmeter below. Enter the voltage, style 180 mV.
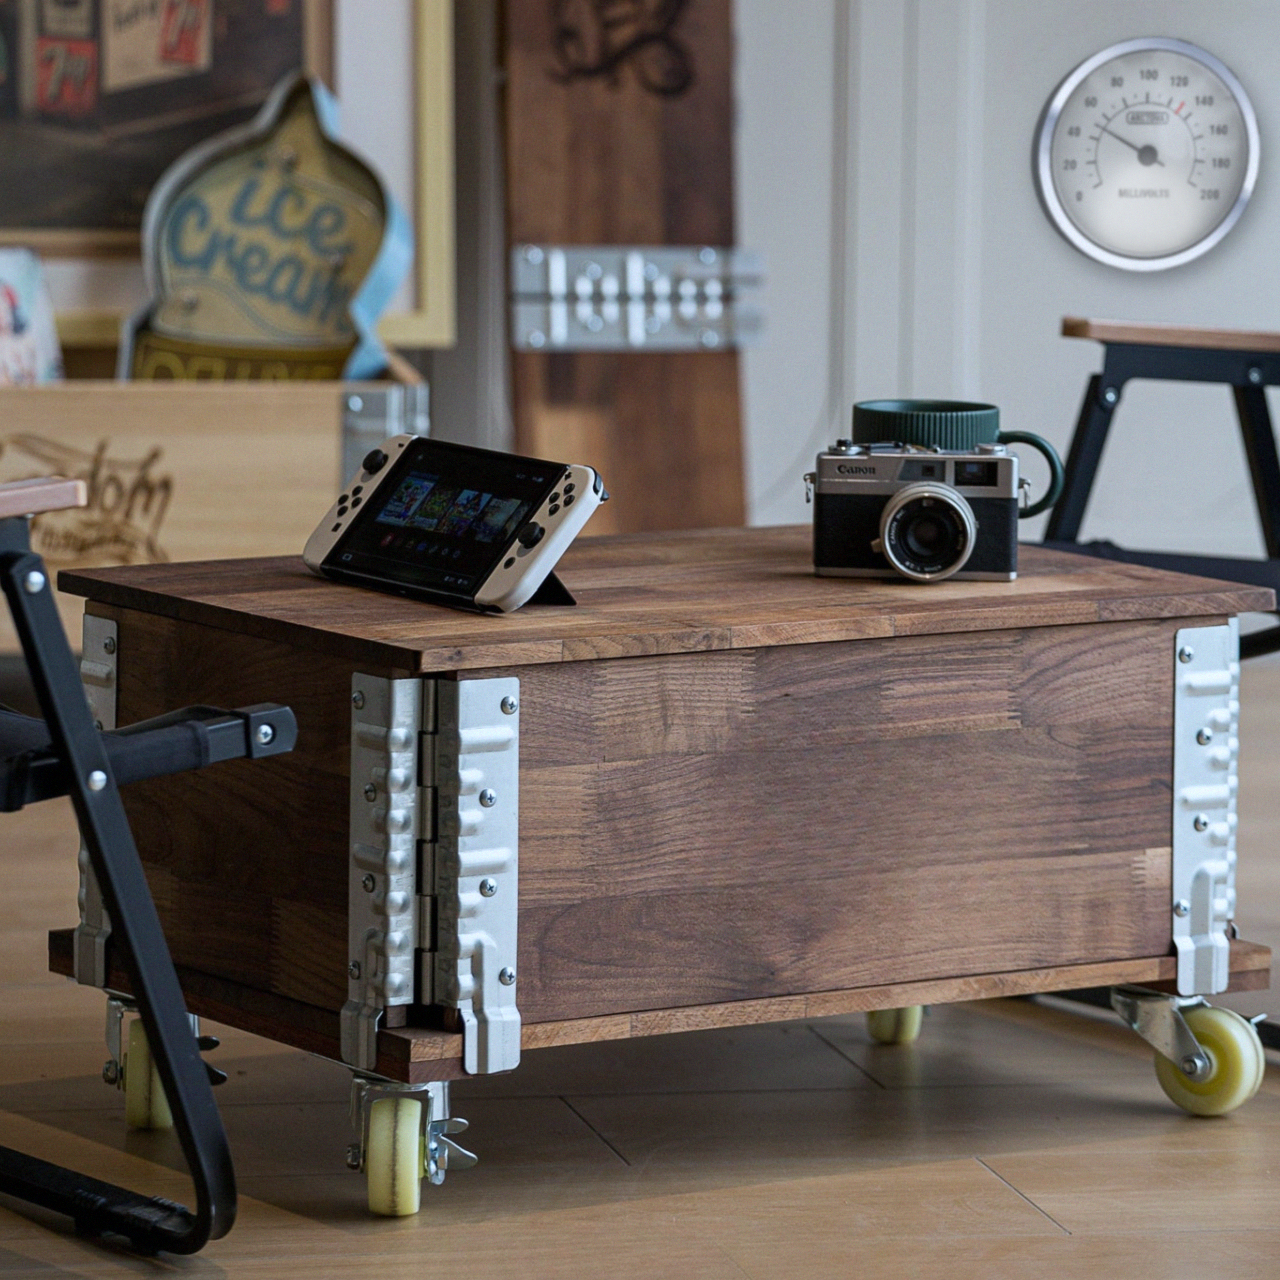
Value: 50 mV
